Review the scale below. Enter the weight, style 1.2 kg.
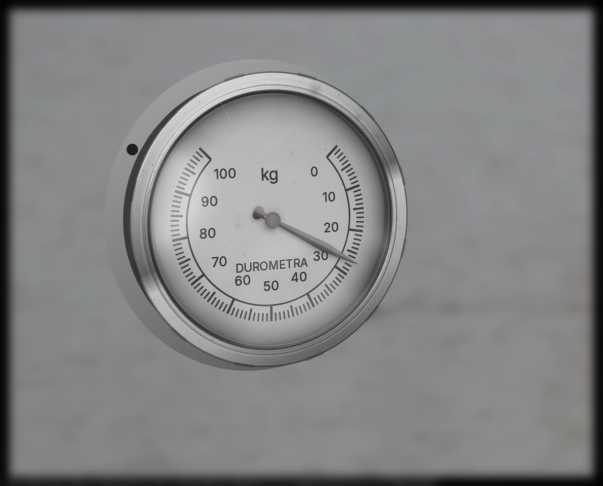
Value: 27 kg
